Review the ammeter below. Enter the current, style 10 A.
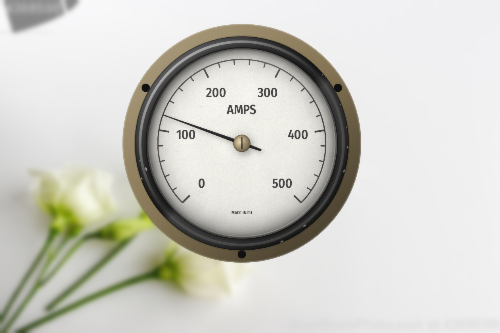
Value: 120 A
